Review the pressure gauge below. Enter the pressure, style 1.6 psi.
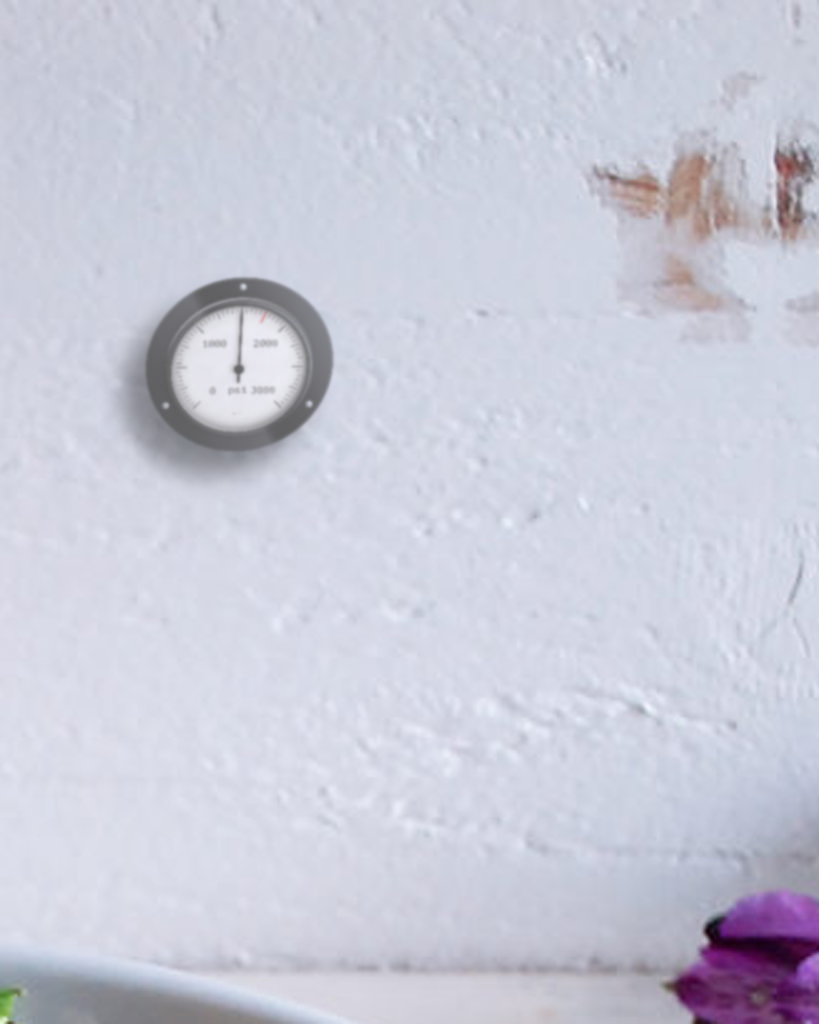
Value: 1500 psi
